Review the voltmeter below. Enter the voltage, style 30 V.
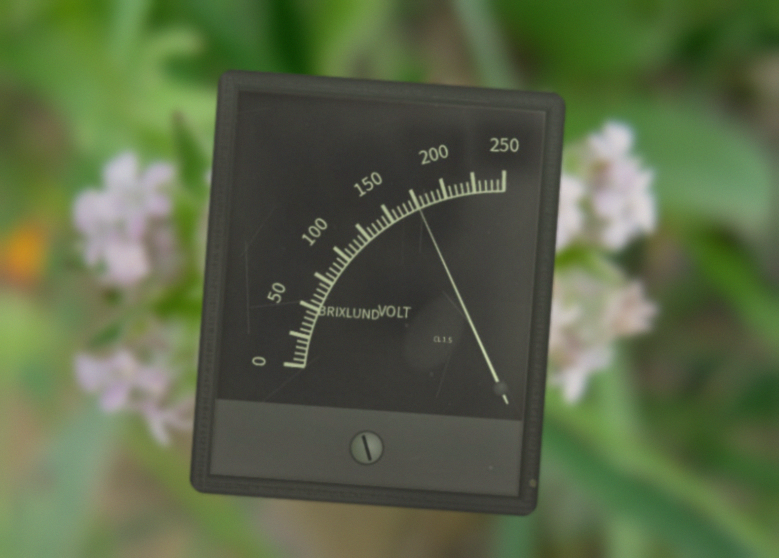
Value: 175 V
